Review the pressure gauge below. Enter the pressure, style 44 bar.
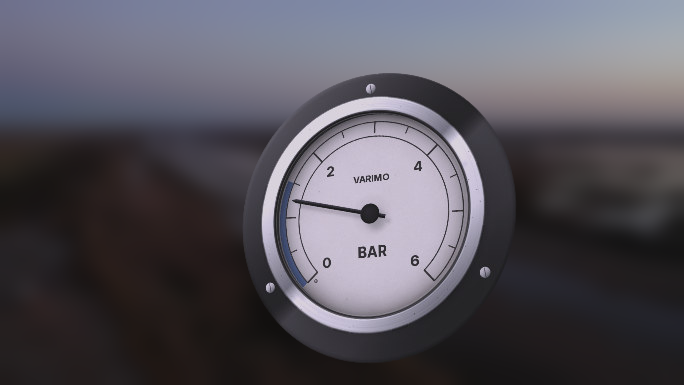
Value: 1.25 bar
